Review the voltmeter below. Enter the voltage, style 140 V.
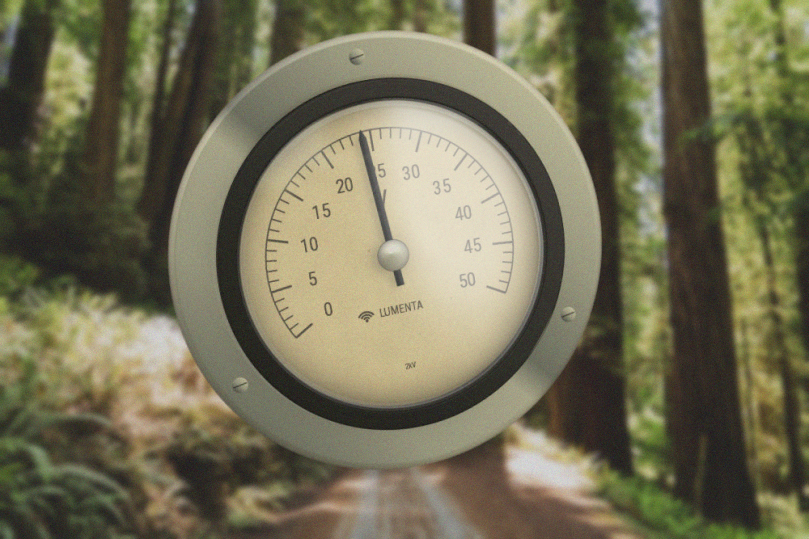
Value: 24 V
